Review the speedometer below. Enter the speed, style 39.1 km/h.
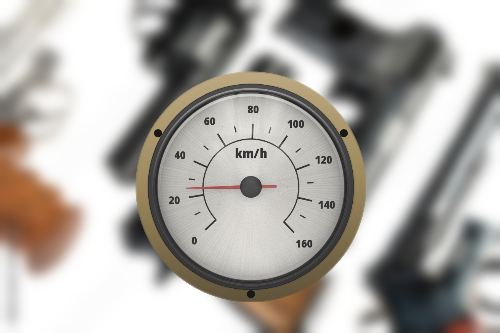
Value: 25 km/h
